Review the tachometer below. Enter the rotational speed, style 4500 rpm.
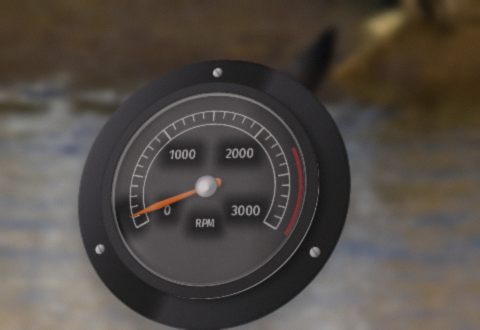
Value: 100 rpm
